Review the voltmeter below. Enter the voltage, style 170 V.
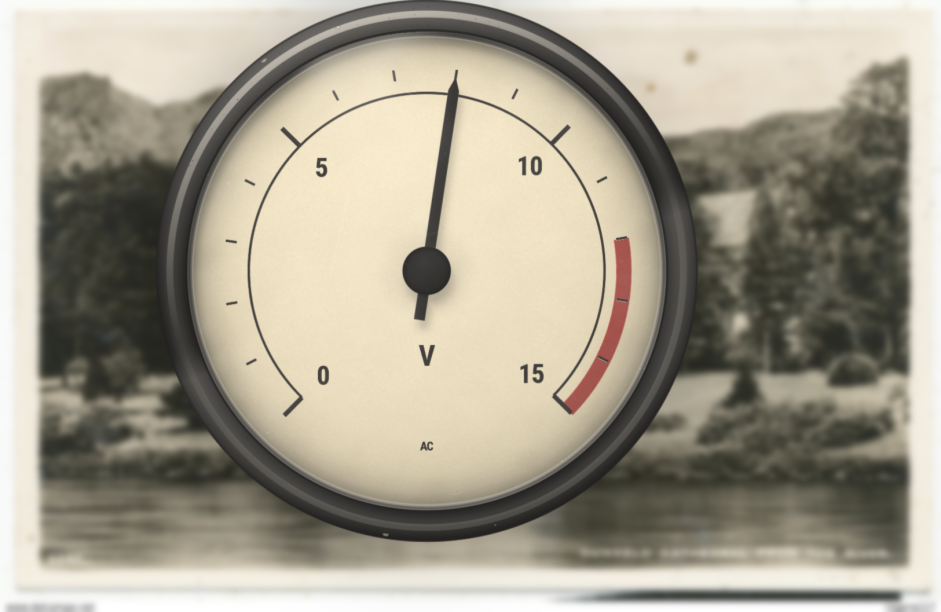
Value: 8 V
